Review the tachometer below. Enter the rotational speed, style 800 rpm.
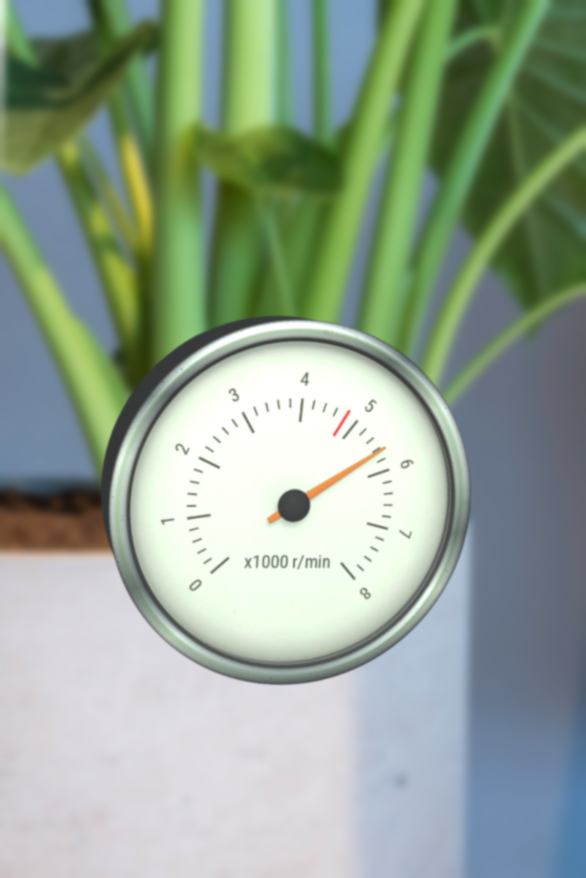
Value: 5600 rpm
